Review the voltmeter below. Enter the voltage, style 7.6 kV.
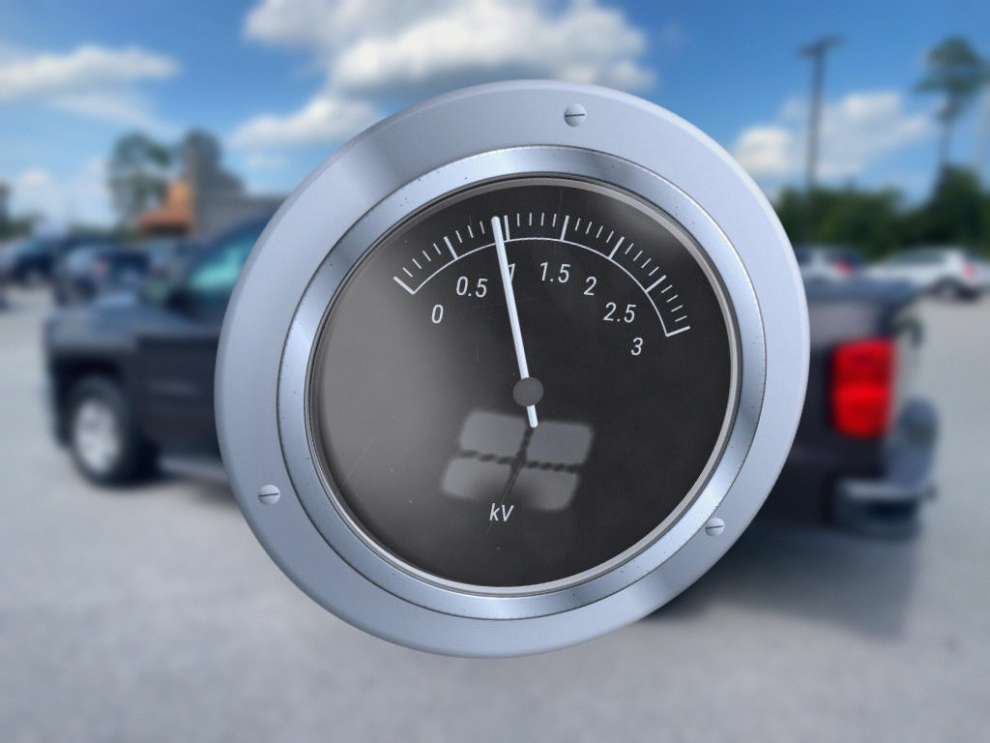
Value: 0.9 kV
